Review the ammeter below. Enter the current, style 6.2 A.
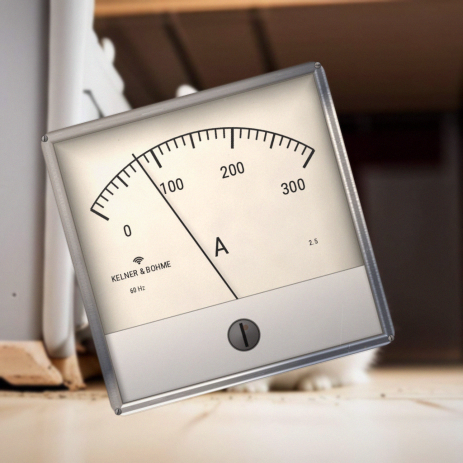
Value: 80 A
